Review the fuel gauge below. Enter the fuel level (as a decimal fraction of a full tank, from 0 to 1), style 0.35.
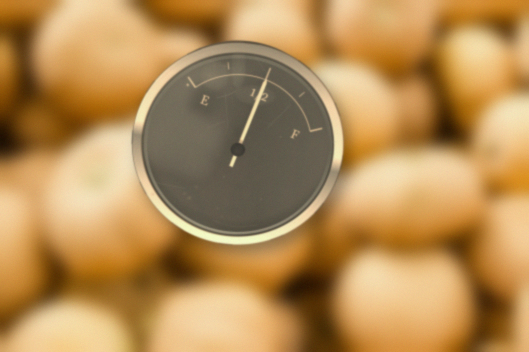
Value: 0.5
